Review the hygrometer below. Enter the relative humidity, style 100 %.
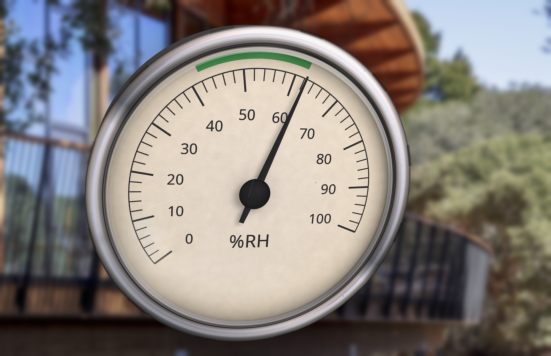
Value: 62 %
